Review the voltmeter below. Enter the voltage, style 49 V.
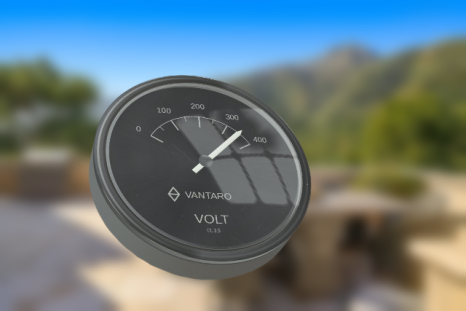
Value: 350 V
